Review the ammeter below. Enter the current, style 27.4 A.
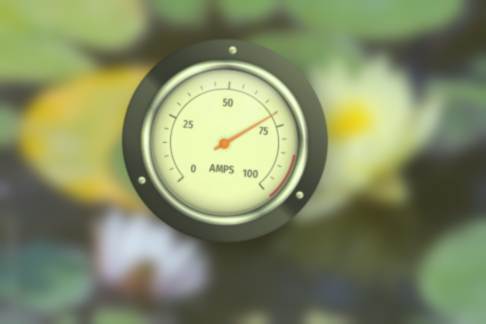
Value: 70 A
